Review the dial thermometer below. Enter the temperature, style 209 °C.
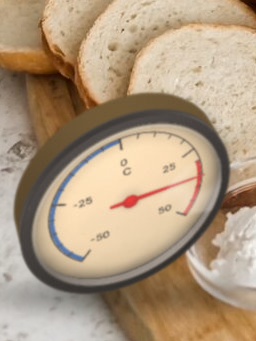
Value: 35 °C
